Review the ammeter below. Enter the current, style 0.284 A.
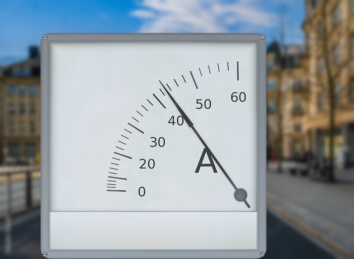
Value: 43 A
